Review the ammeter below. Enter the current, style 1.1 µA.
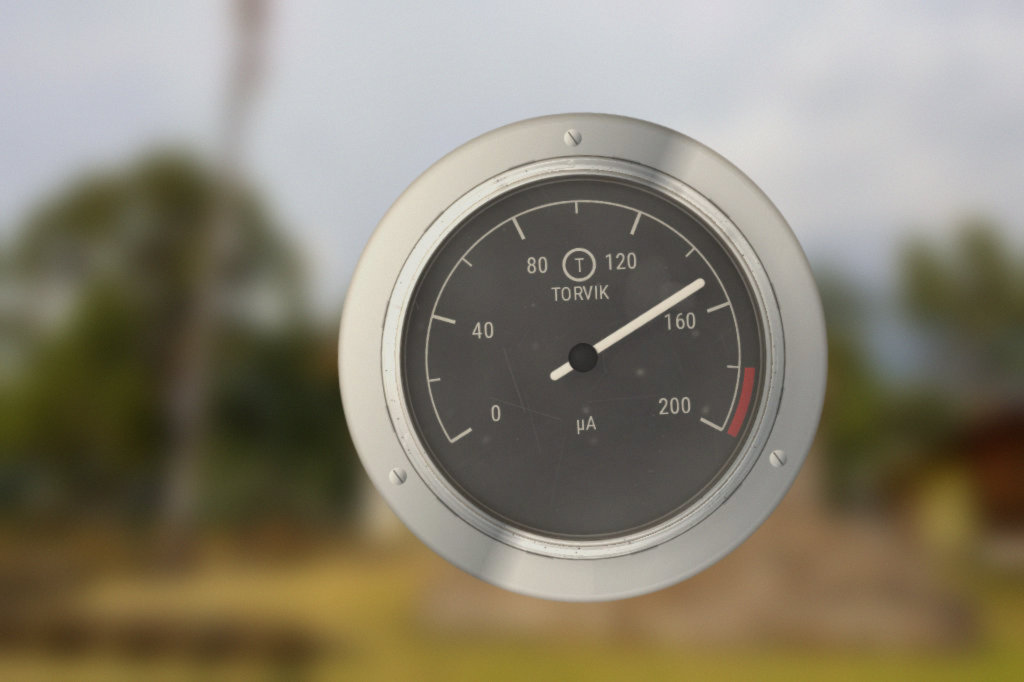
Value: 150 µA
